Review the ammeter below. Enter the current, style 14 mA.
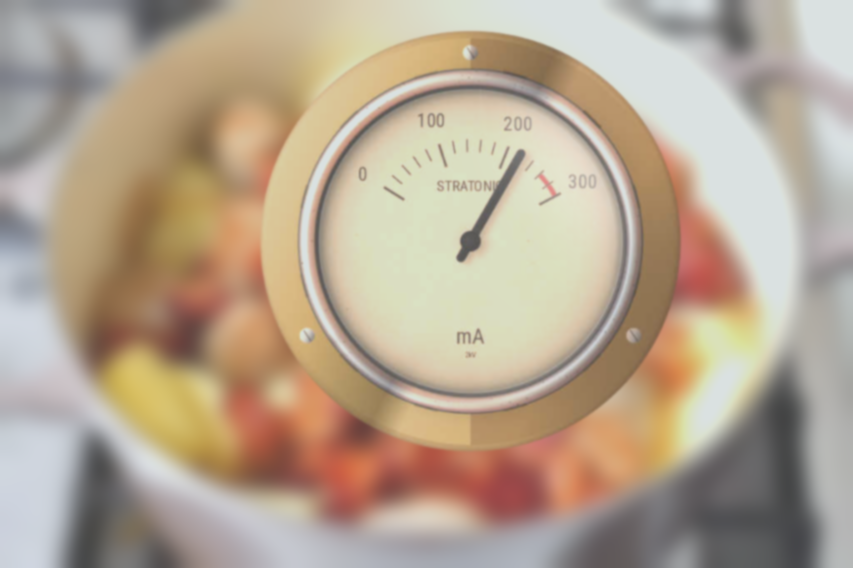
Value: 220 mA
